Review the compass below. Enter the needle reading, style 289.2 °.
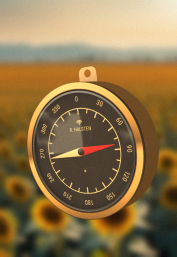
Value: 82.5 °
